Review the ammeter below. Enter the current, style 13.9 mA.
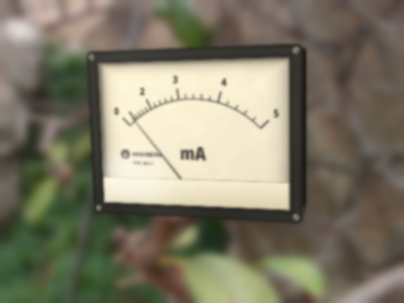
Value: 1 mA
